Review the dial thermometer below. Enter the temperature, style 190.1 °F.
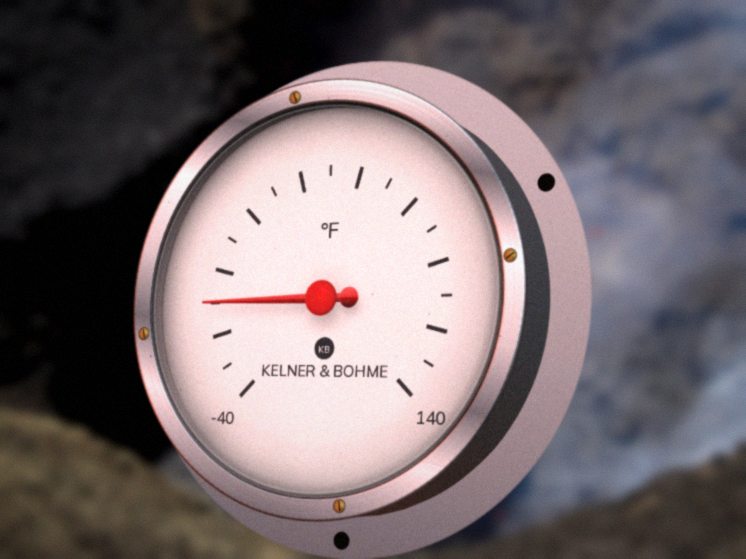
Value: -10 °F
